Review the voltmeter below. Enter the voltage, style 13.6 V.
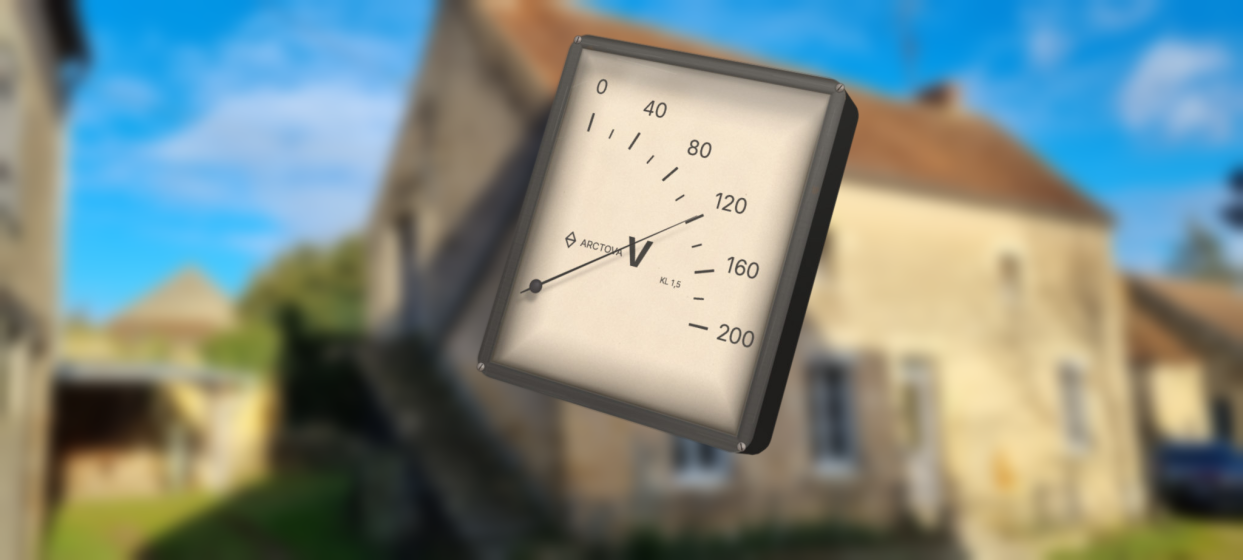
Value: 120 V
